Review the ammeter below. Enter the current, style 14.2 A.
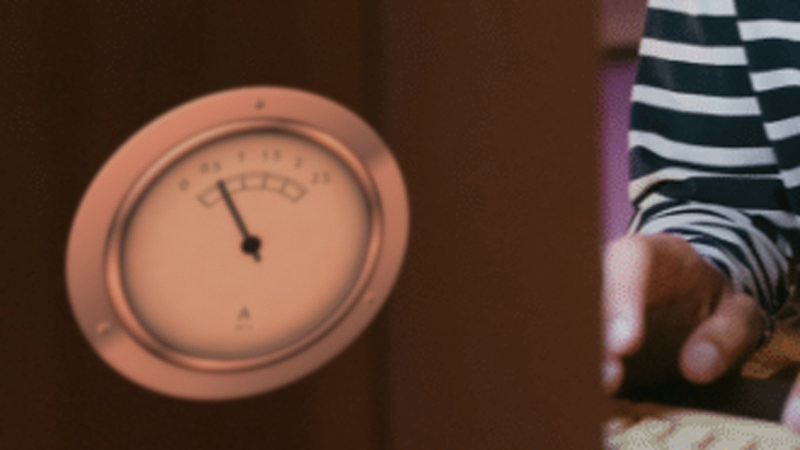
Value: 0.5 A
